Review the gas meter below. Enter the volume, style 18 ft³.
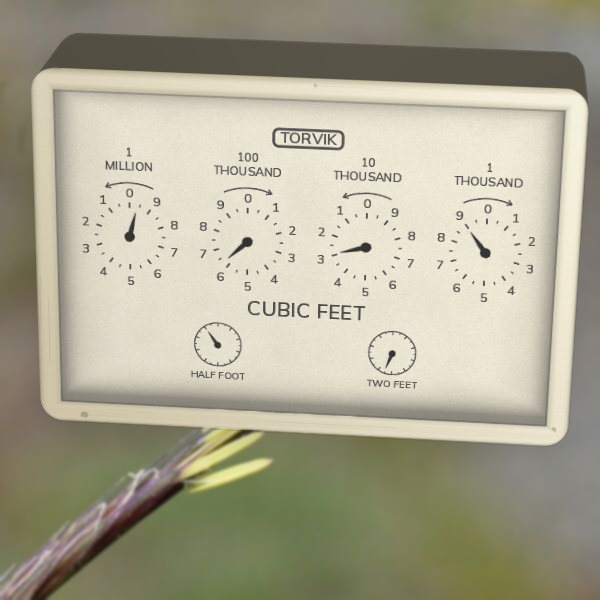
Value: 962900 ft³
